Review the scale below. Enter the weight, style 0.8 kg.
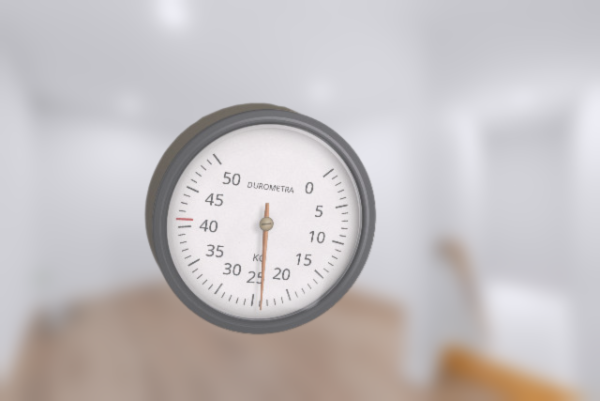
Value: 24 kg
